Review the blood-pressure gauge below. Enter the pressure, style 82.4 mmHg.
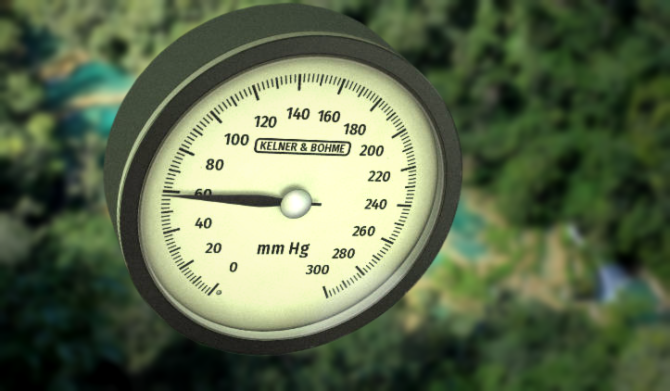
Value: 60 mmHg
